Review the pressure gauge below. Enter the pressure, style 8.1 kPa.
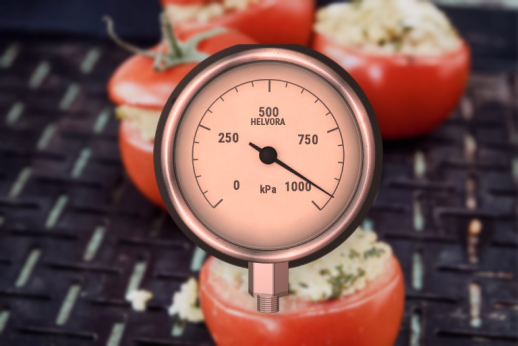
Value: 950 kPa
